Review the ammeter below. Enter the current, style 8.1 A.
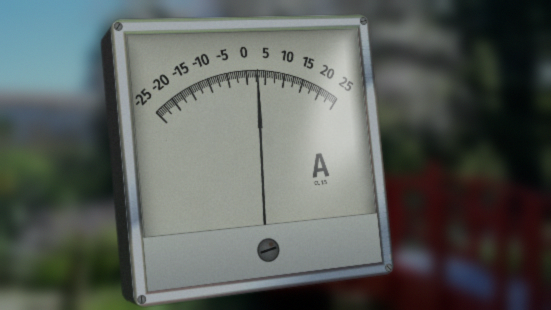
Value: 2.5 A
